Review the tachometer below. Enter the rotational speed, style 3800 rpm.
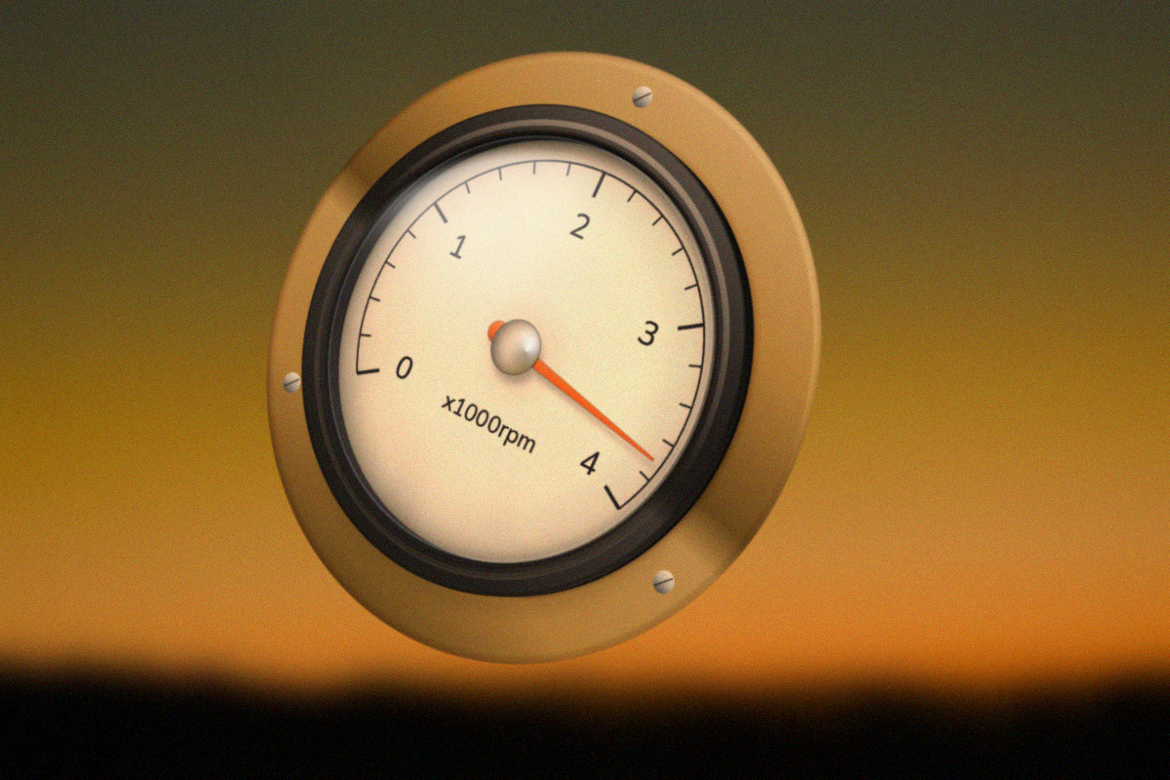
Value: 3700 rpm
